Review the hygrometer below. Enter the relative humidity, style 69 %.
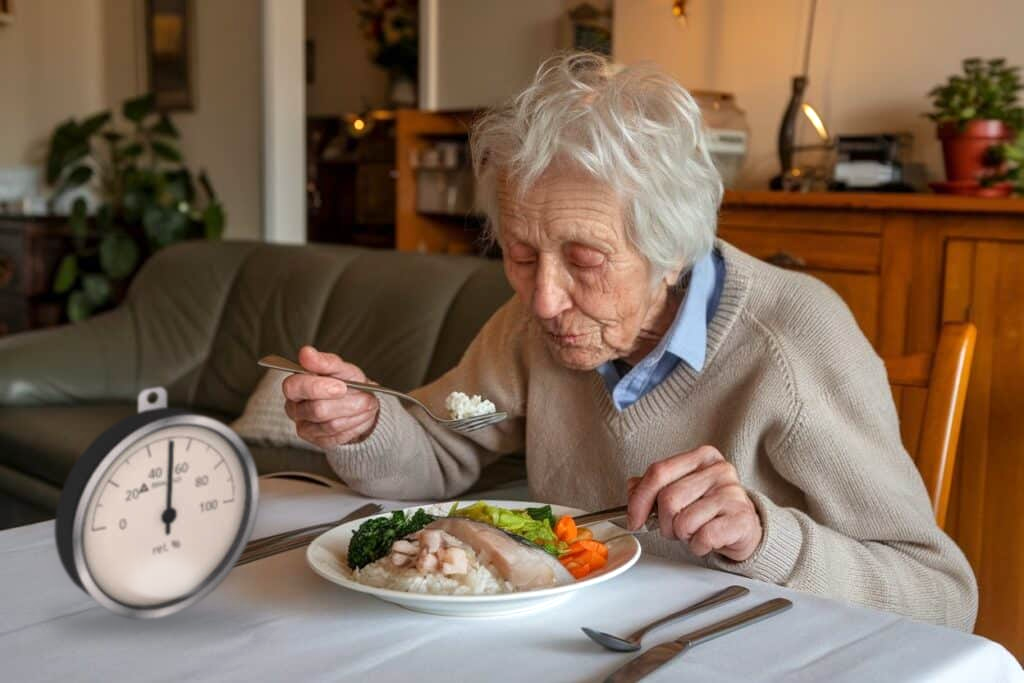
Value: 50 %
